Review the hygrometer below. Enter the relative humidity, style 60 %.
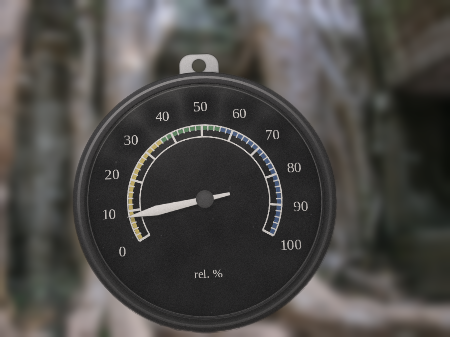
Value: 8 %
